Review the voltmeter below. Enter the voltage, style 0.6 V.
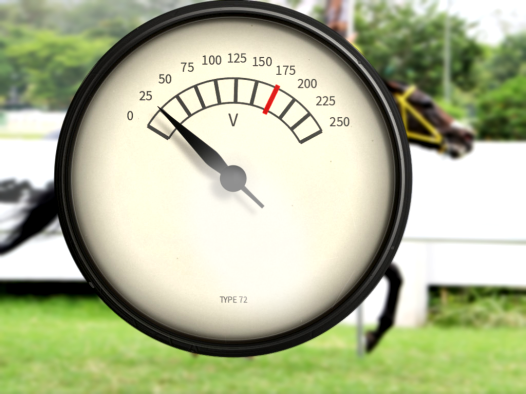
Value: 25 V
